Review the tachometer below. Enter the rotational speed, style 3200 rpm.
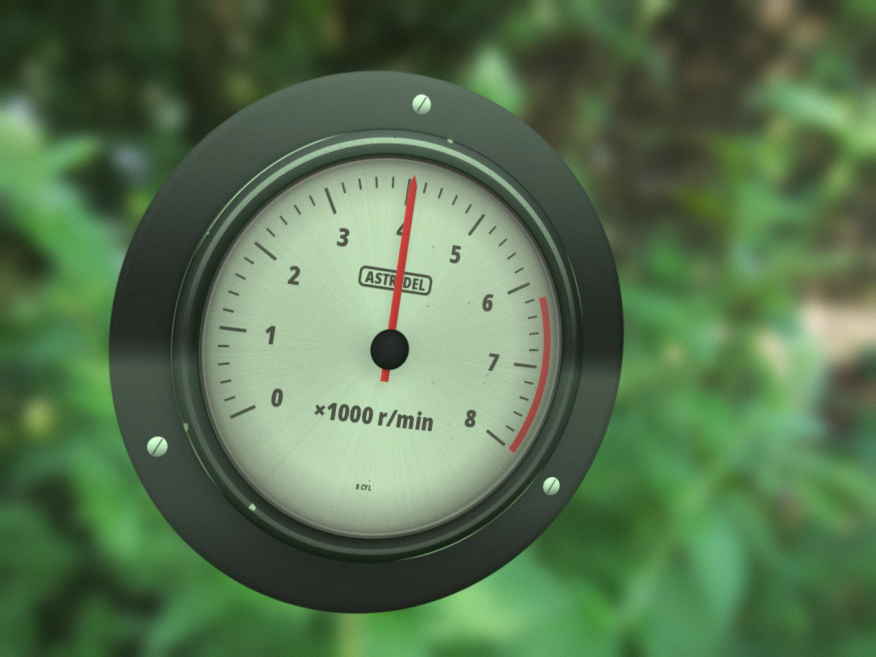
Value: 4000 rpm
